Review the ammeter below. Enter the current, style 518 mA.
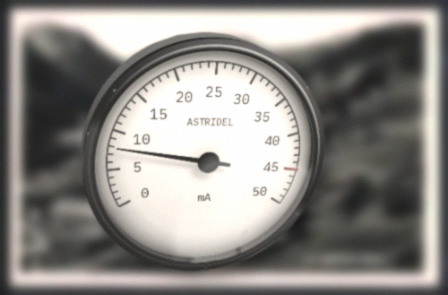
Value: 8 mA
